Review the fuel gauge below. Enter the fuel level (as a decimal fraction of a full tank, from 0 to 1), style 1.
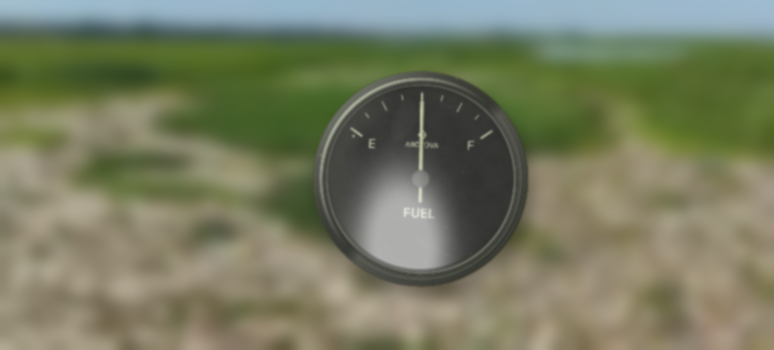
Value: 0.5
